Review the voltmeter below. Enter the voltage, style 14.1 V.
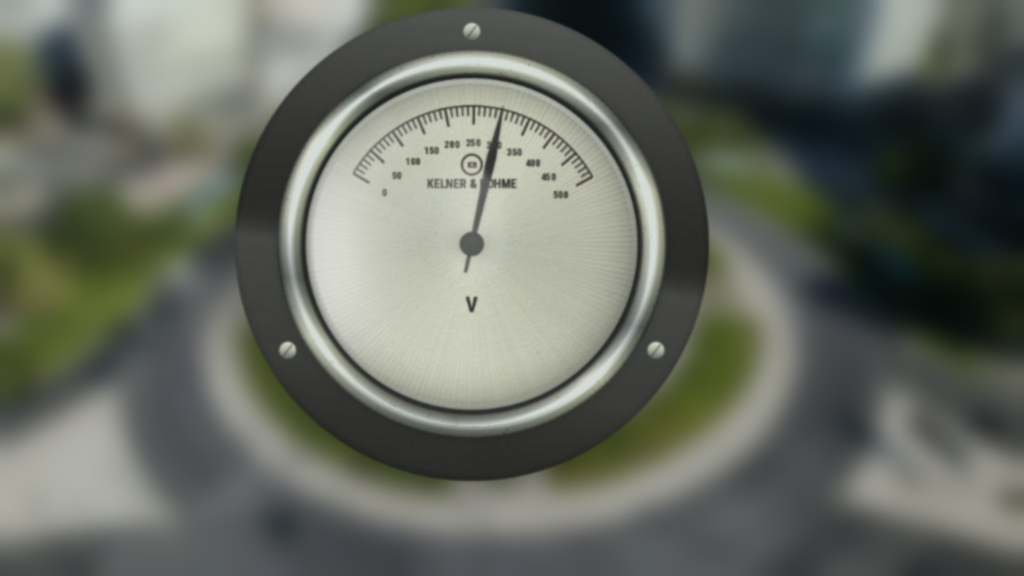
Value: 300 V
